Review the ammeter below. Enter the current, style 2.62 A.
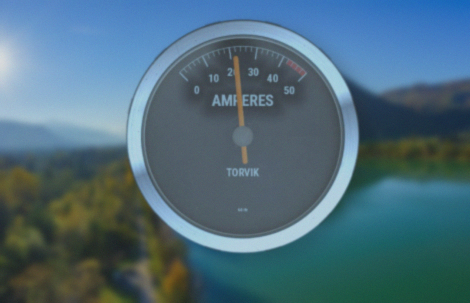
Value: 22 A
